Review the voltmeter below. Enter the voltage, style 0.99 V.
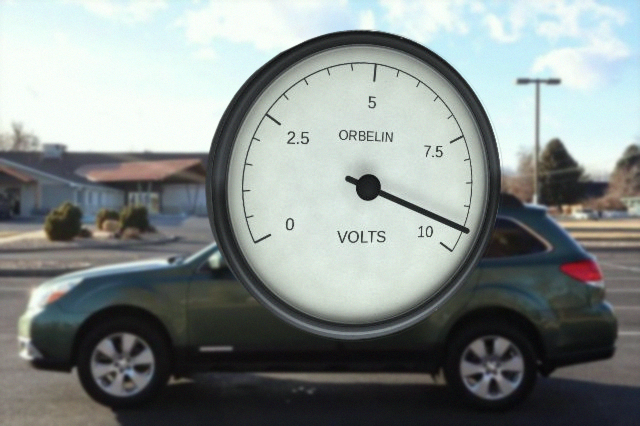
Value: 9.5 V
